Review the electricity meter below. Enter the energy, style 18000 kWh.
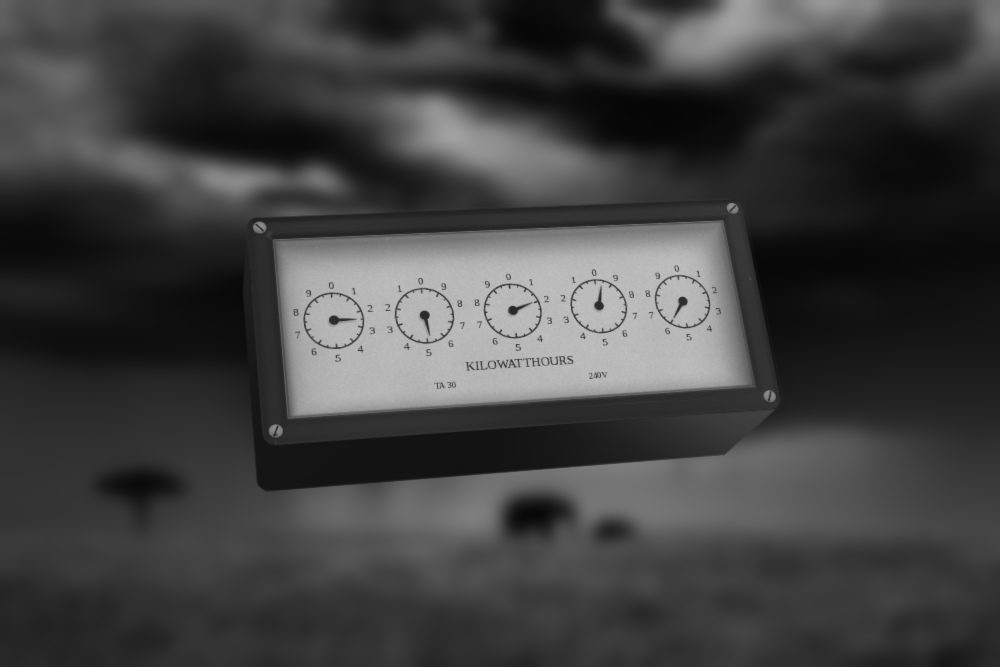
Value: 25196 kWh
